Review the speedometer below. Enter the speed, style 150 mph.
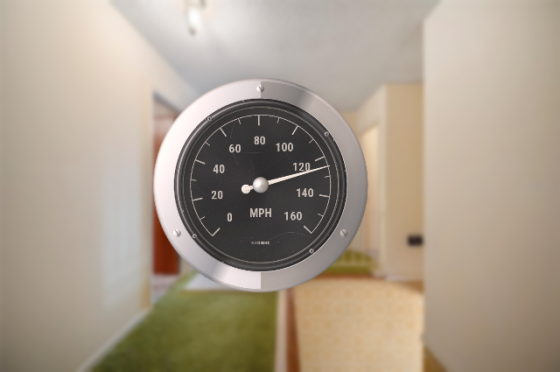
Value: 125 mph
